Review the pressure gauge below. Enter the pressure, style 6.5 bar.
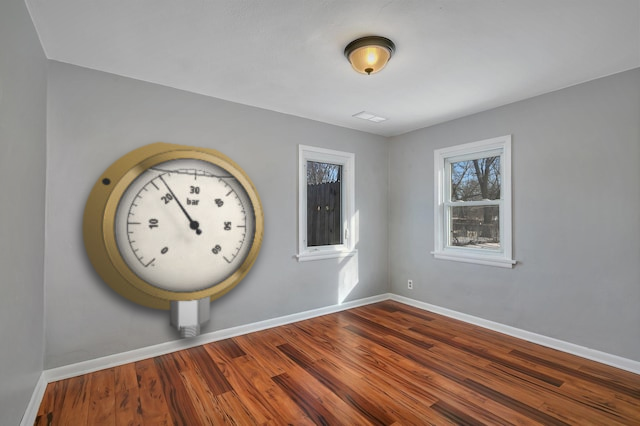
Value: 22 bar
